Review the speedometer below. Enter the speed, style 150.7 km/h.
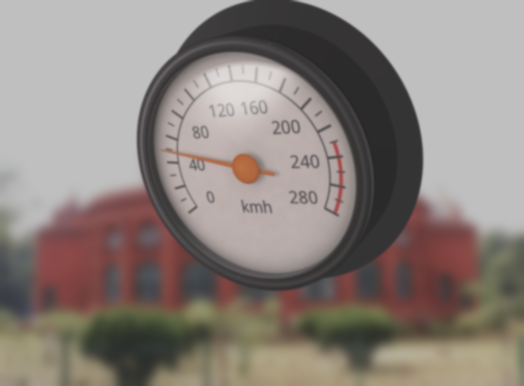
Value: 50 km/h
